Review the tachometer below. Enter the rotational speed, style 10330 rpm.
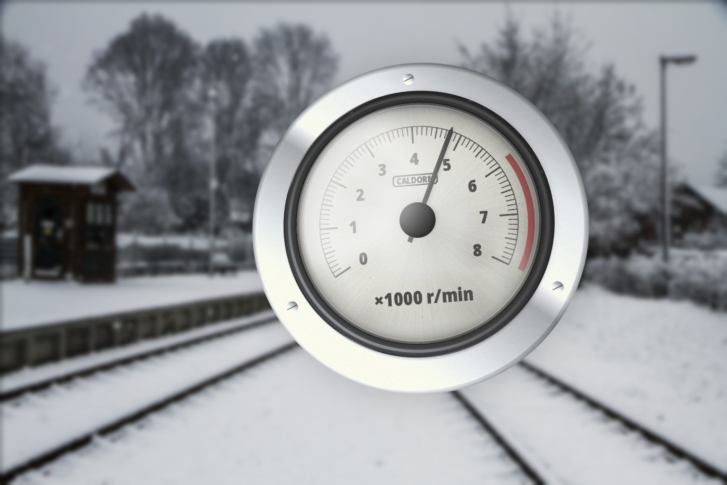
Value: 4800 rpm
